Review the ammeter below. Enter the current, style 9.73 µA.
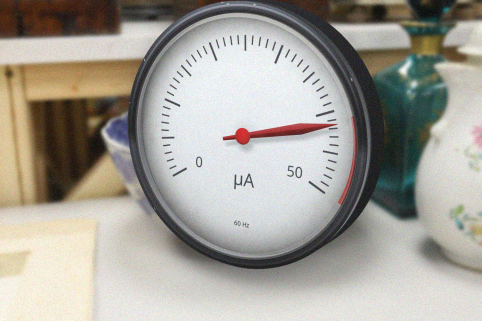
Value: 41.5 µA
